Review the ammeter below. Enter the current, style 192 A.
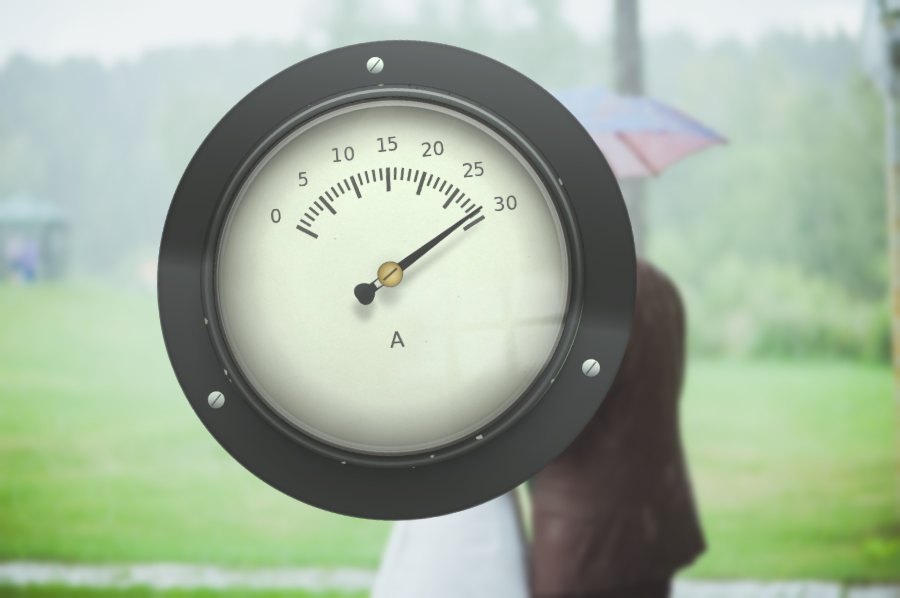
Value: 29 A
